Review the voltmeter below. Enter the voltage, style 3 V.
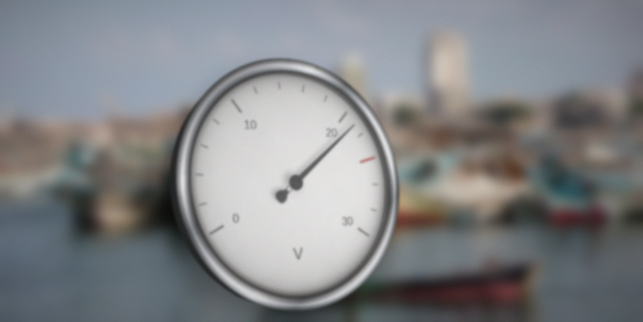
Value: 21 V
